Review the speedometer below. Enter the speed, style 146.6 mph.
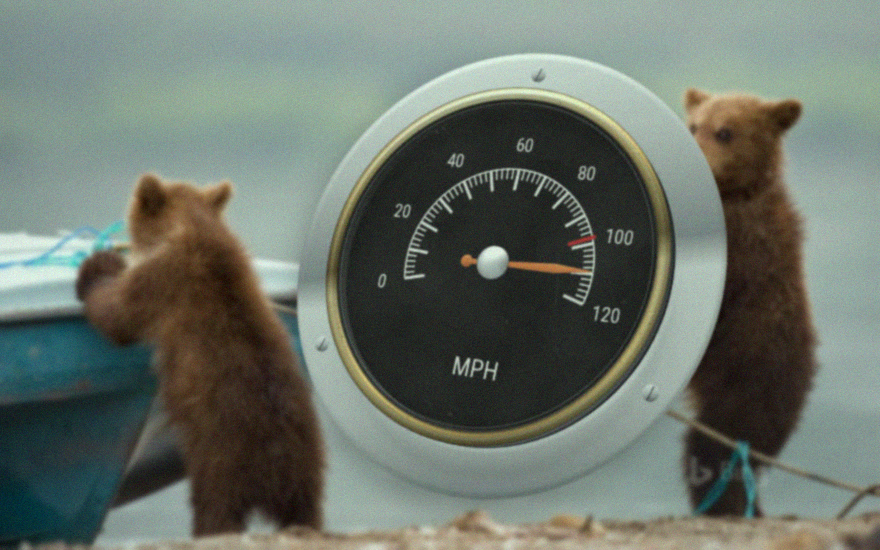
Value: 110 mph
